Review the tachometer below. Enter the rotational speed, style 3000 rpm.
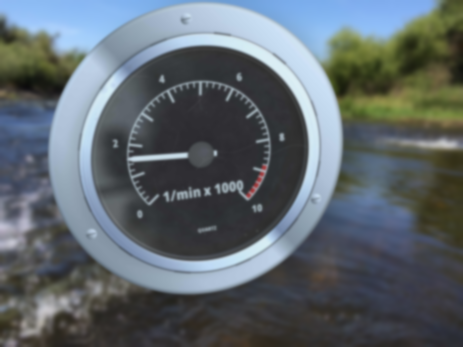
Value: 1600 rpm
